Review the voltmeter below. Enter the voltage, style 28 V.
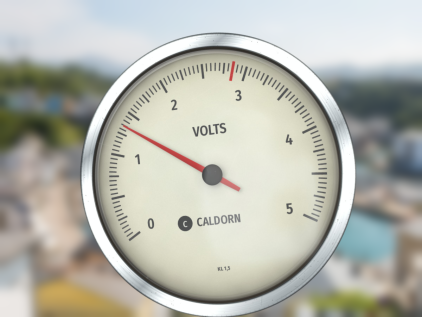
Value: 1.35 V
